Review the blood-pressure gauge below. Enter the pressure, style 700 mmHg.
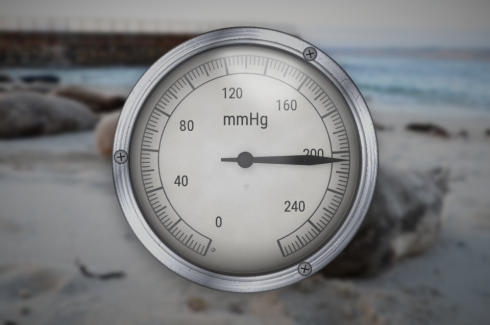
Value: 204 mmHg
